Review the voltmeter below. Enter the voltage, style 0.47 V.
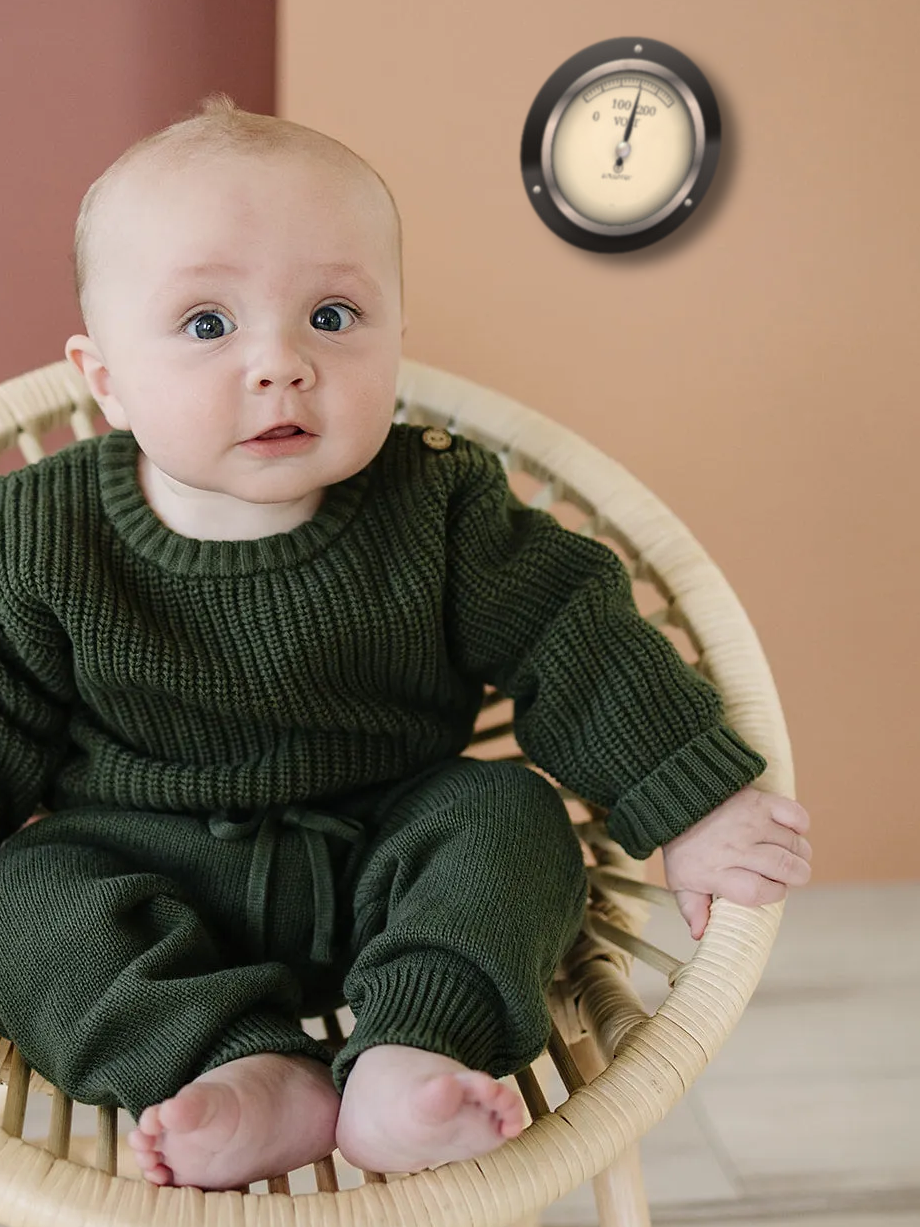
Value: 150 V
